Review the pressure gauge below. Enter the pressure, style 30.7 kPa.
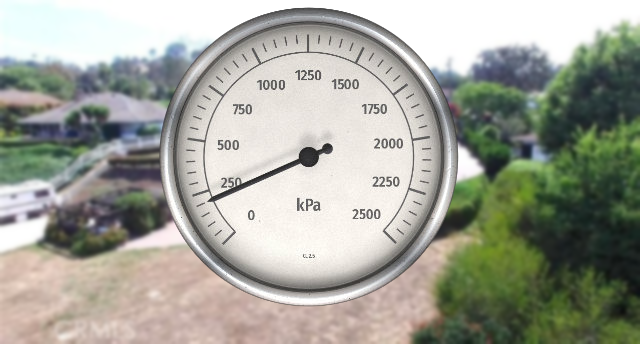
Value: 200 kPa
